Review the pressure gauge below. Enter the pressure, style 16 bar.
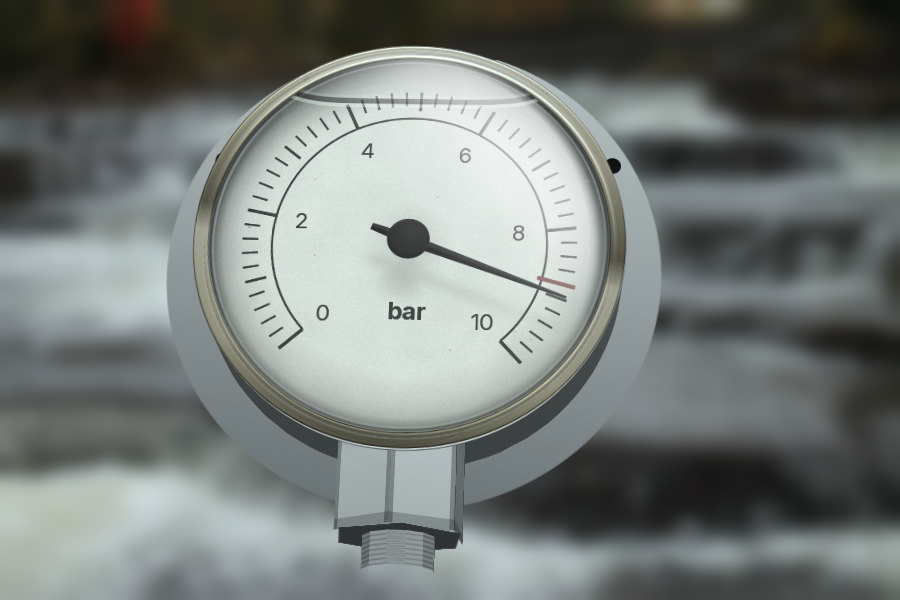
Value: 9 bar
